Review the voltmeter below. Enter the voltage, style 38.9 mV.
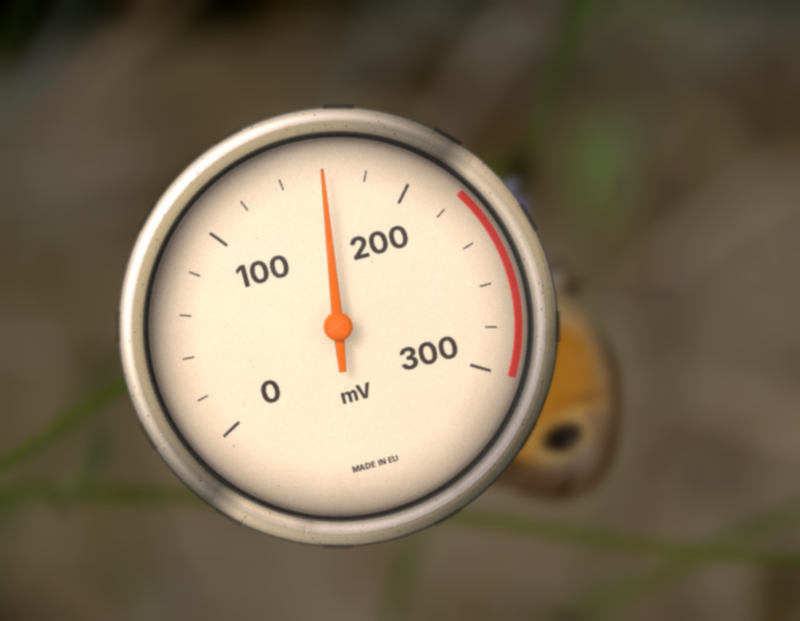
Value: 160 mV
